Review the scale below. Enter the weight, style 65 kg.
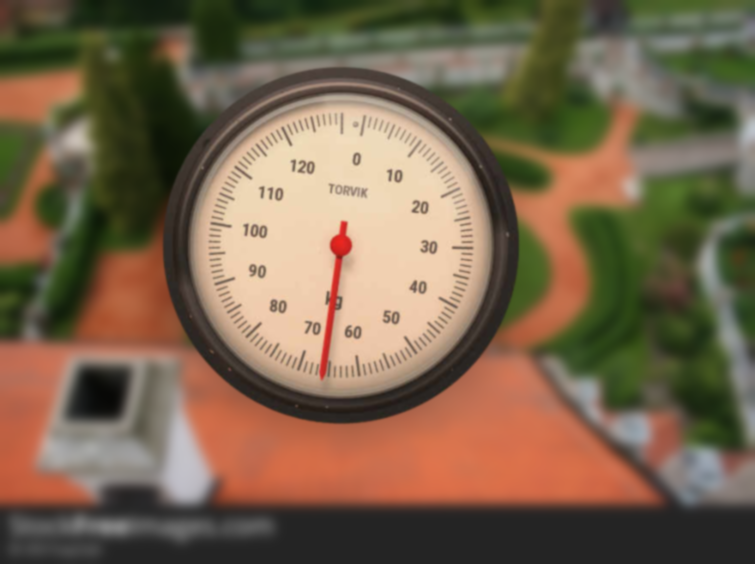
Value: 66 kg
